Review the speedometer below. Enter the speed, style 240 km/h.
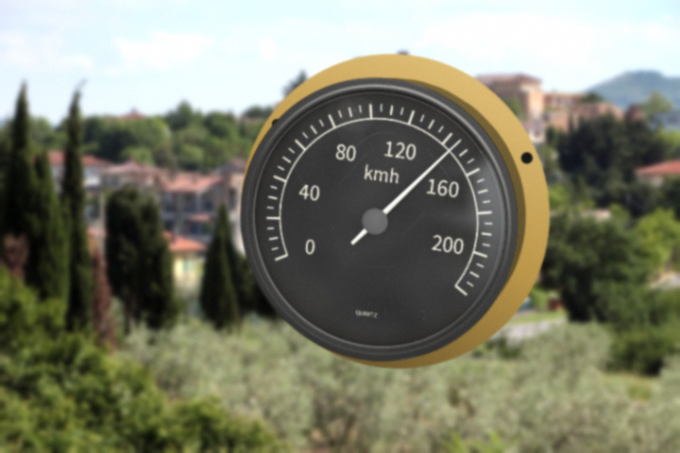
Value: 145 km/h
